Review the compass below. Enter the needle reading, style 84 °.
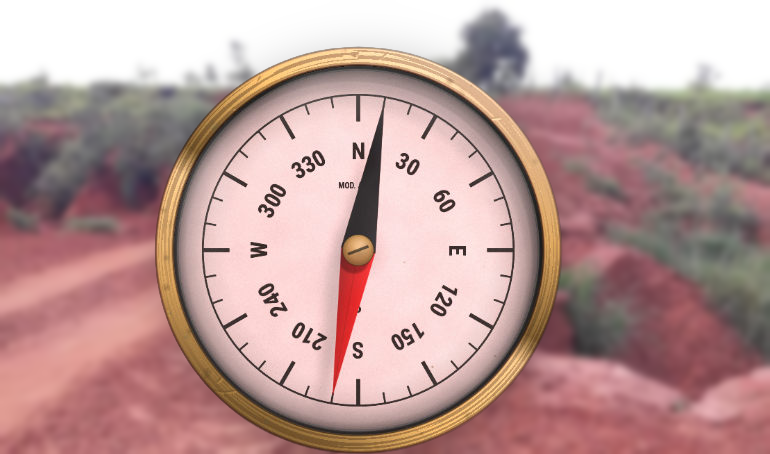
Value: 190 °
